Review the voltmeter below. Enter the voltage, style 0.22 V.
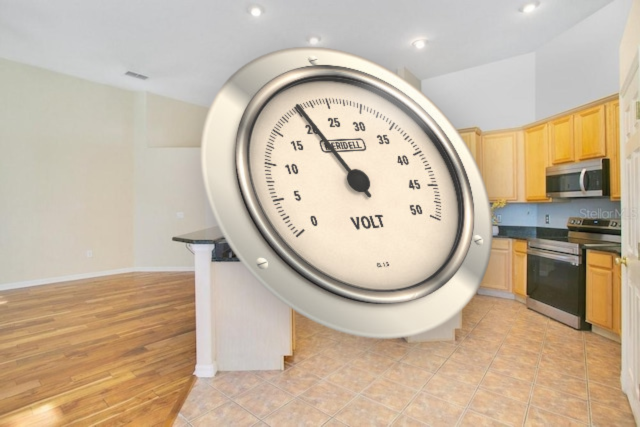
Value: 20 V
